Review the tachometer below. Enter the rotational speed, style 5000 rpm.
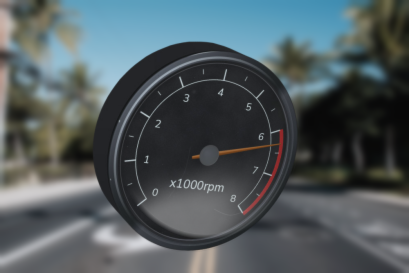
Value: 6250 rpm
